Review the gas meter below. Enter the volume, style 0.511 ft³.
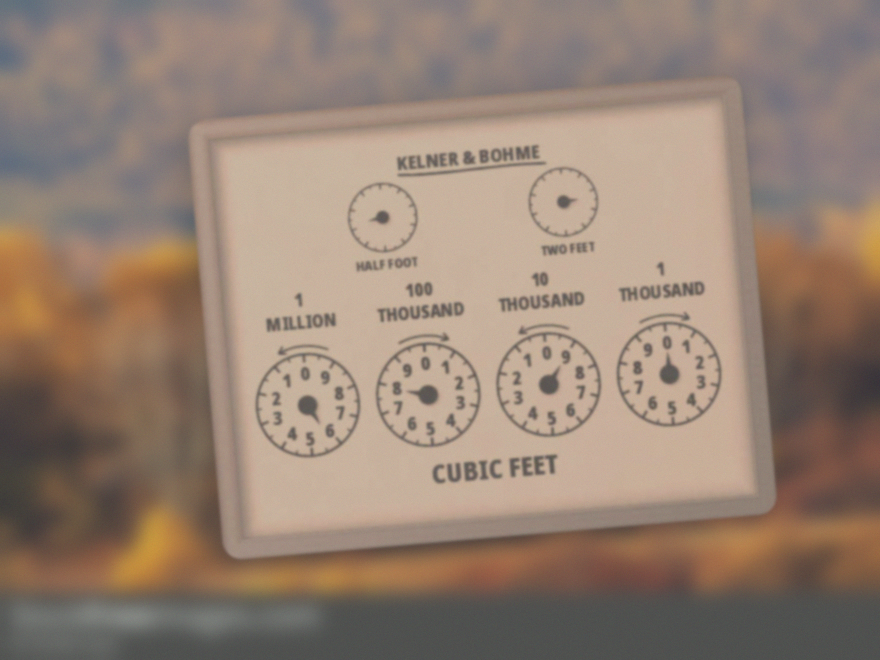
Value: 579000 ft³
